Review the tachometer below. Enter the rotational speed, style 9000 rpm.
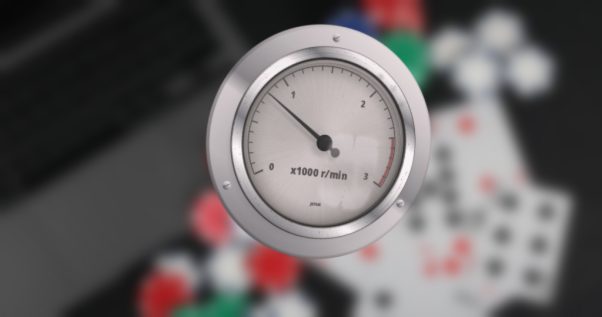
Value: 800 rpm
